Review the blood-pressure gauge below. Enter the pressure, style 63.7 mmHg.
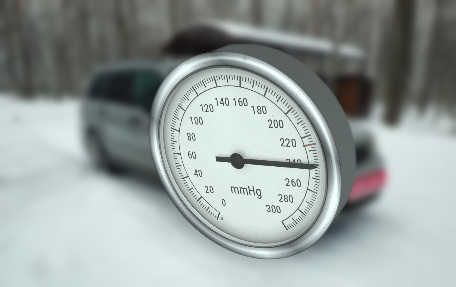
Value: 240 mmHg
